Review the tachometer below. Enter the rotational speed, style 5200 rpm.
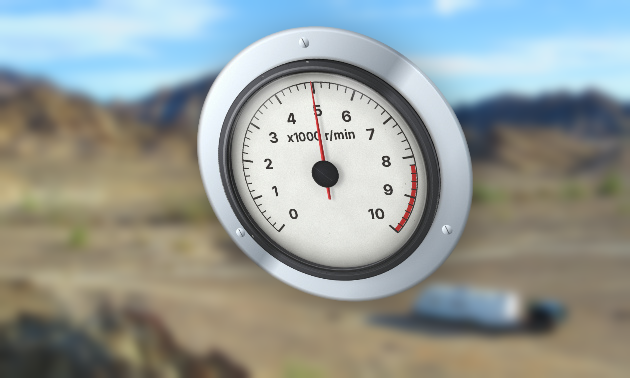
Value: 5000 rpm
